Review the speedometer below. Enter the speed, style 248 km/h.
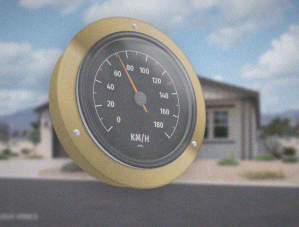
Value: 70 km/h
